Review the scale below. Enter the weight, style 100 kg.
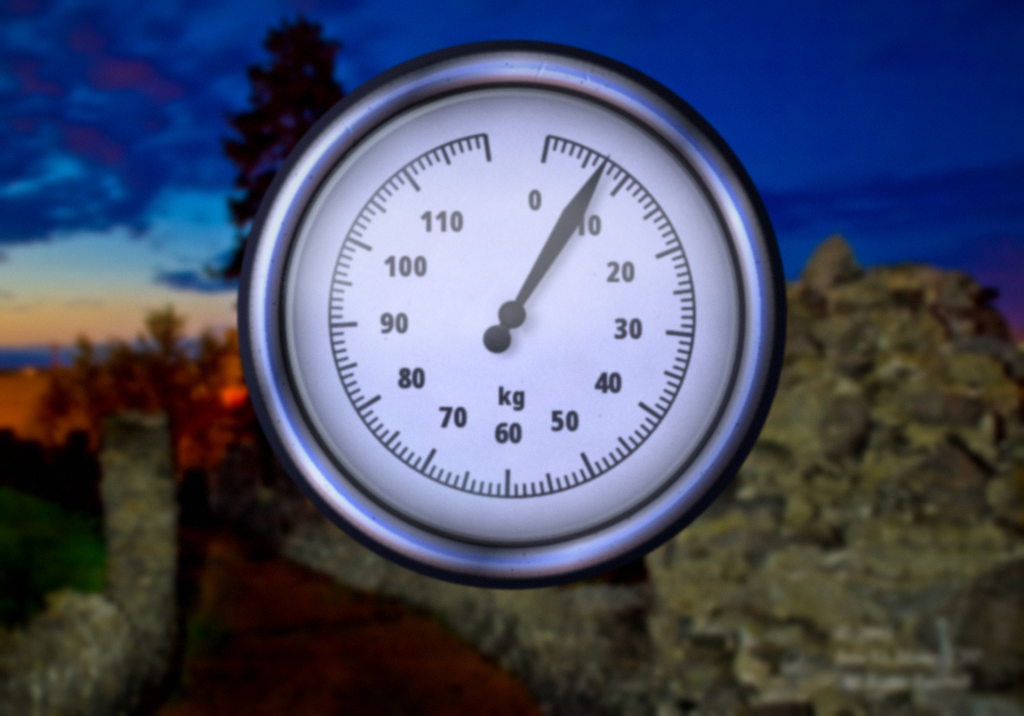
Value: 7 kg
